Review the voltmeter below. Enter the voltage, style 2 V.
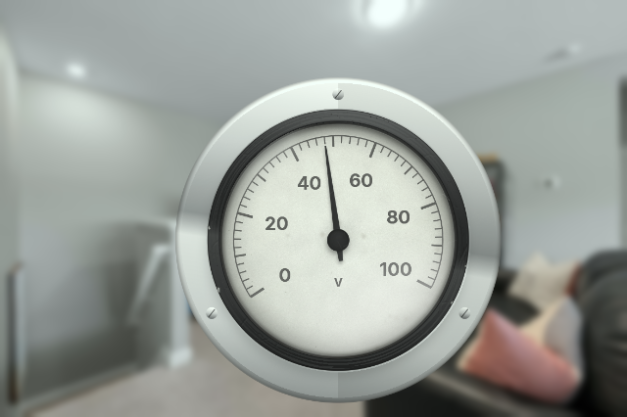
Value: 48 V
